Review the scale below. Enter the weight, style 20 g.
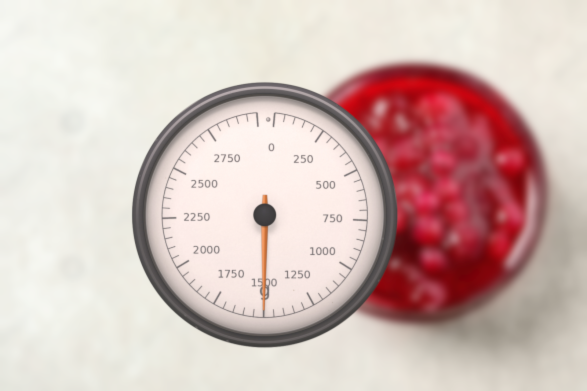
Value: 1500 g
